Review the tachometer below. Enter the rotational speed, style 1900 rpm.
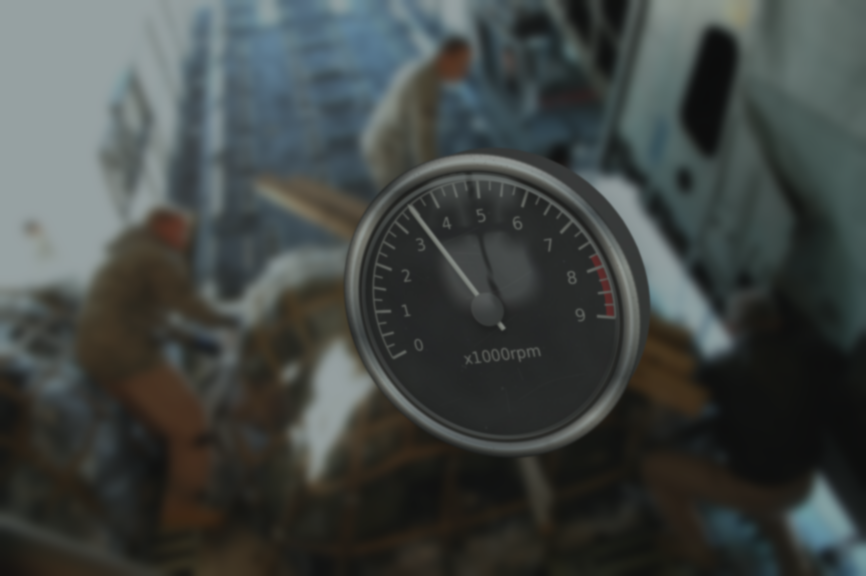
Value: 3500 rpm
